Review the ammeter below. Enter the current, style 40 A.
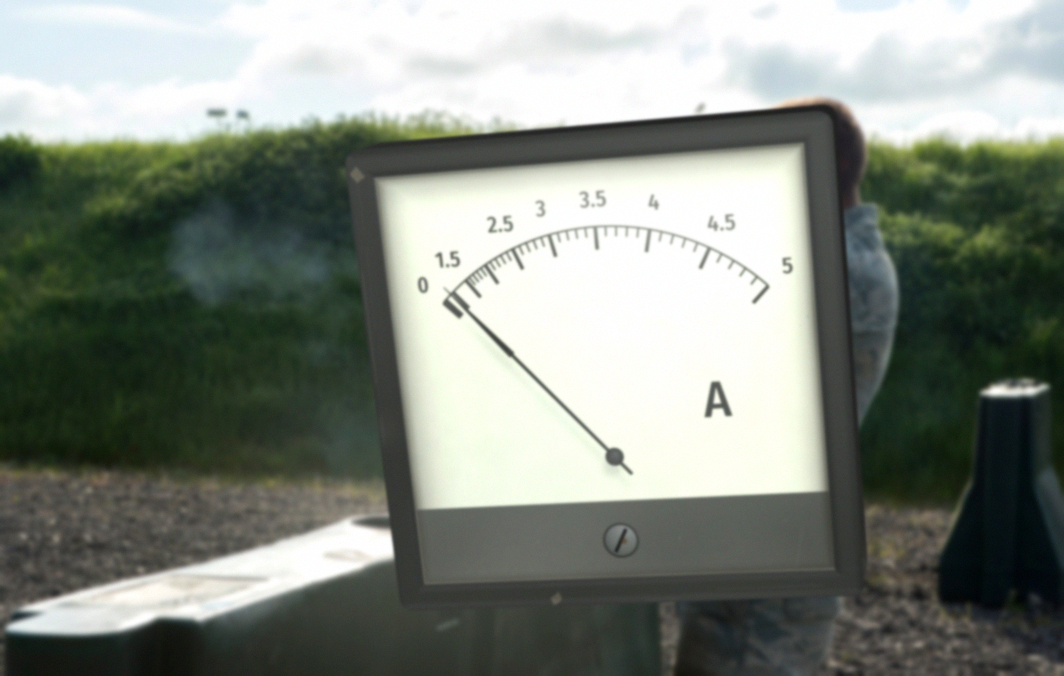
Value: 1 A
